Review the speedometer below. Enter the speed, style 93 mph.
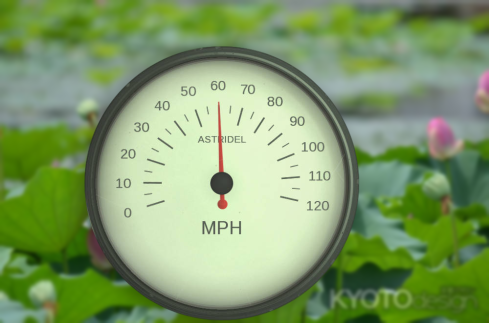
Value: 60 mph
